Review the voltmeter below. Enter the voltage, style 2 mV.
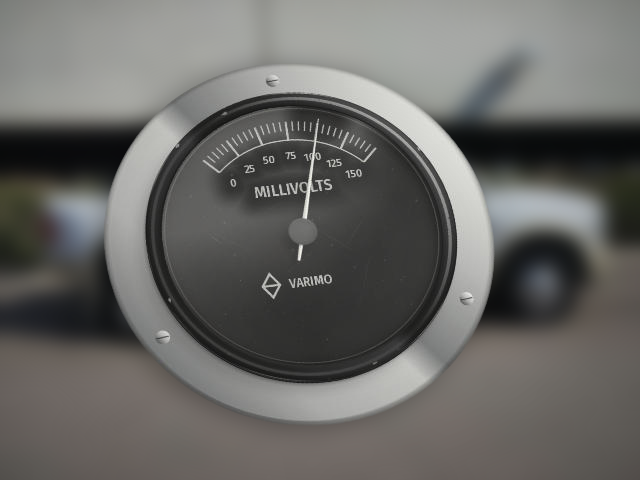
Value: 100 mV
